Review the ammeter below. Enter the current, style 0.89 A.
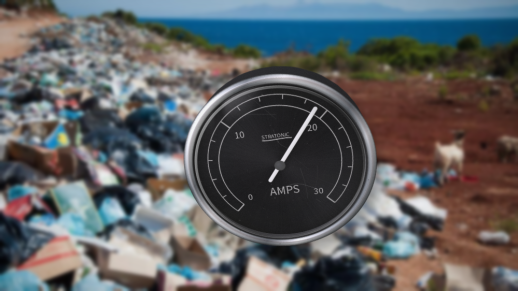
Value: 19 A
